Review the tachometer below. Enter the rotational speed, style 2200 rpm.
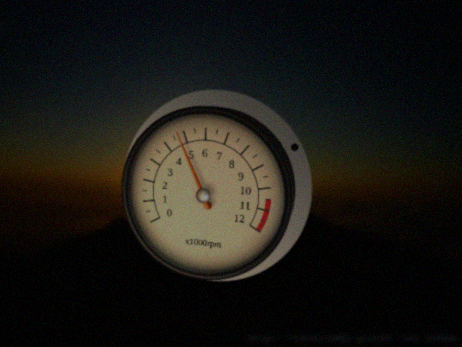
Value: 4750 rpm
